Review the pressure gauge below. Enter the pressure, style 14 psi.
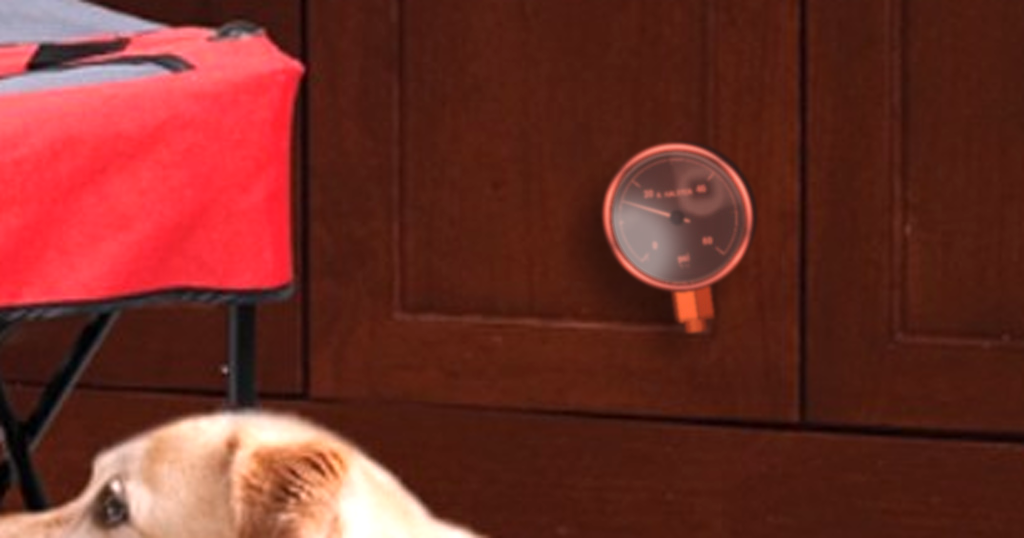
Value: 15 psi
